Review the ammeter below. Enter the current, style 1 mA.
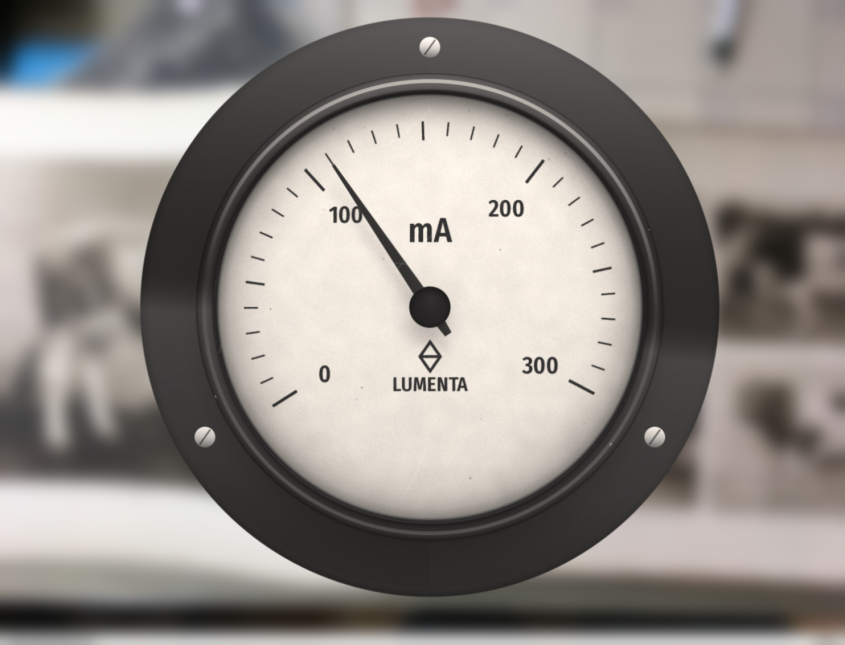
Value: 110 mA
